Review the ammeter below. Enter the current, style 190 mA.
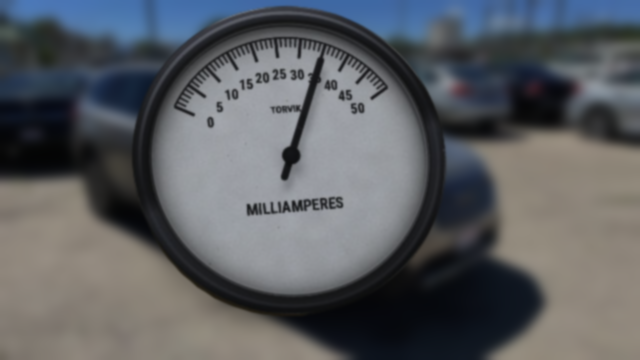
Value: 35 mA
